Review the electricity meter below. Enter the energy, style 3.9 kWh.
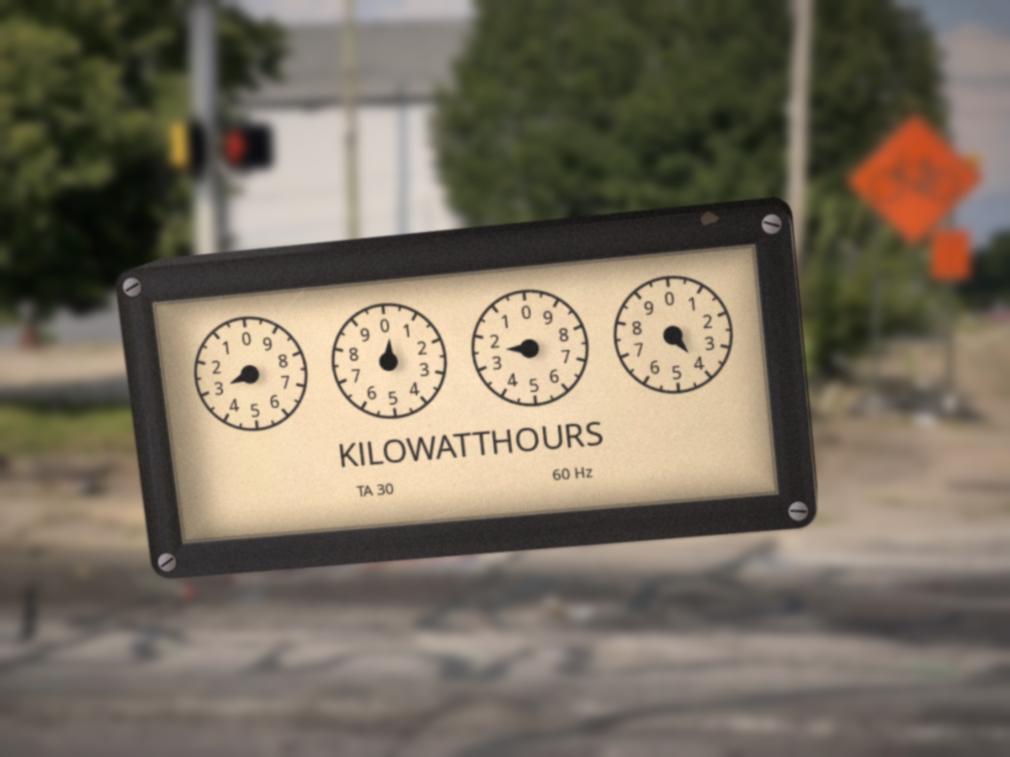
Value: 3024 kWh
